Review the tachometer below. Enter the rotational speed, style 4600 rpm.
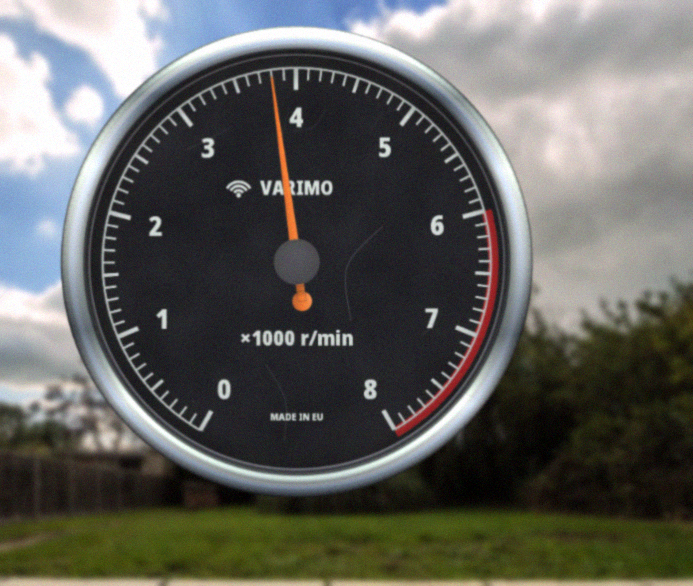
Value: 3800 rpm
